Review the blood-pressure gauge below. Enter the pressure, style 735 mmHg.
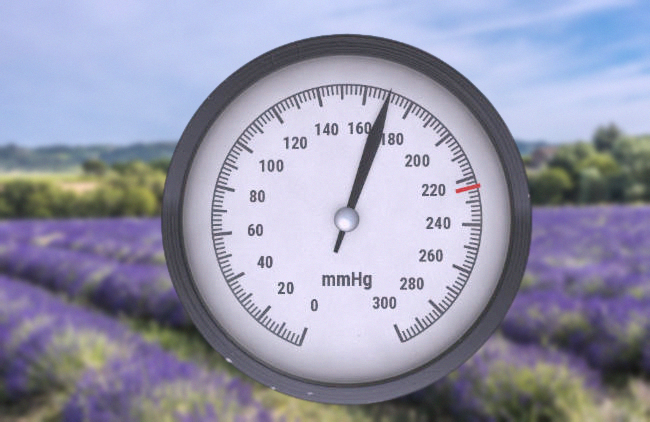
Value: 170 mmHg
